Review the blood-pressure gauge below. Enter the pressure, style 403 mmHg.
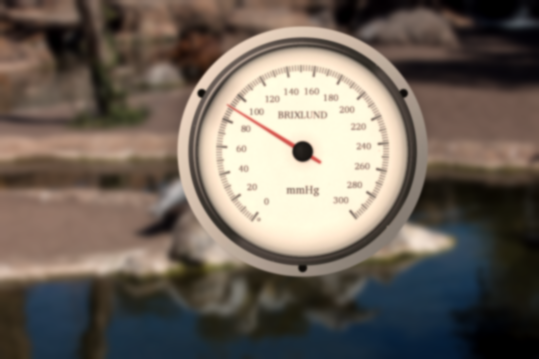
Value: 90 mmHg
